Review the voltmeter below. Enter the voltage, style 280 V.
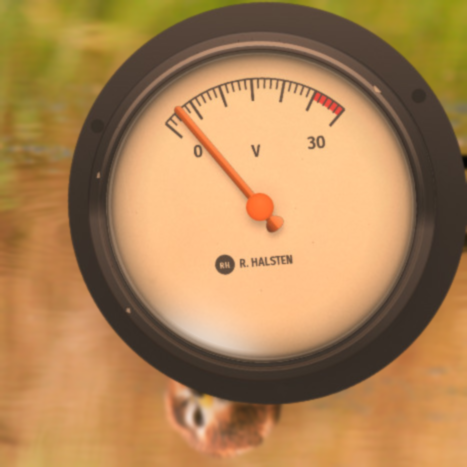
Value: 3 V
